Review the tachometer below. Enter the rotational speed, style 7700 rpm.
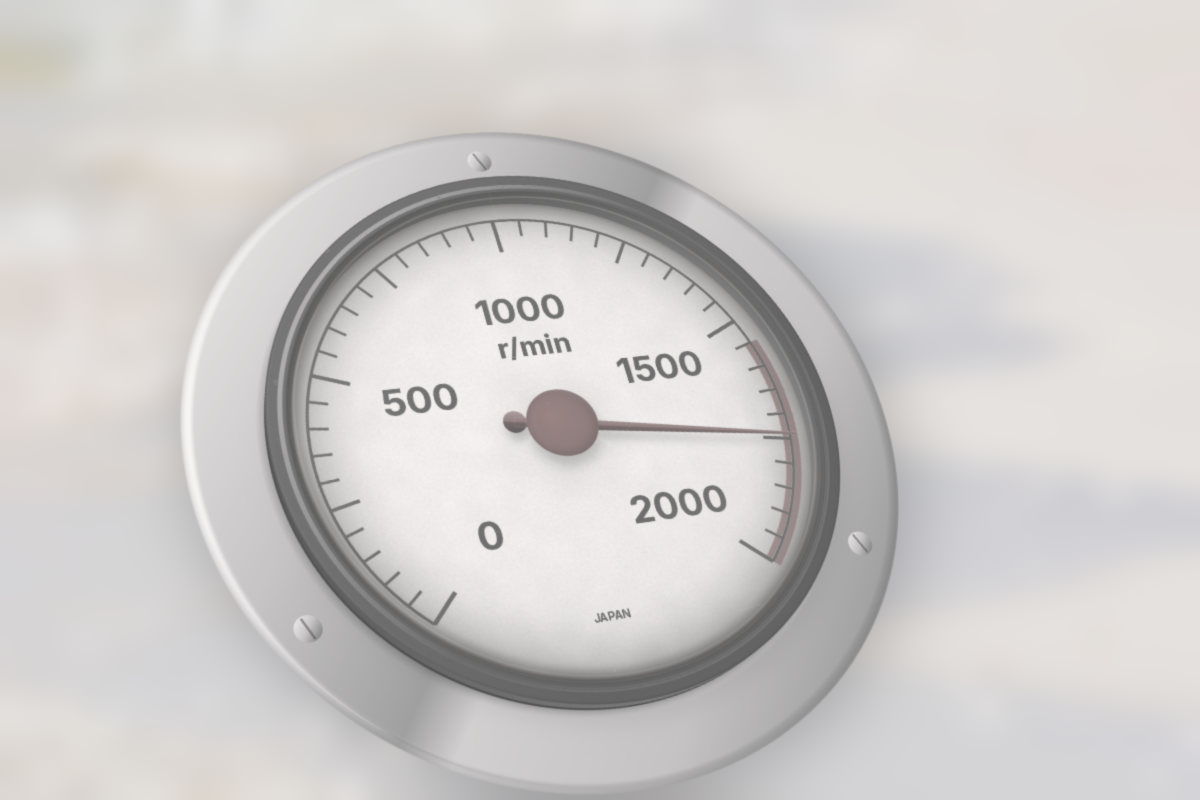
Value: 1750 rpm
